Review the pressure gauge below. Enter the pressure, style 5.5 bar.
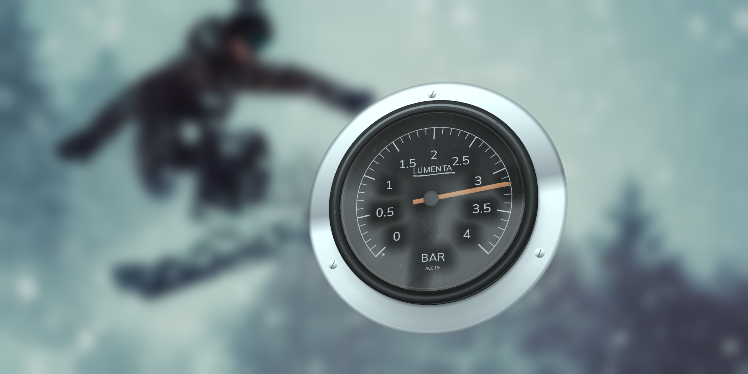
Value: 3.2 bar
